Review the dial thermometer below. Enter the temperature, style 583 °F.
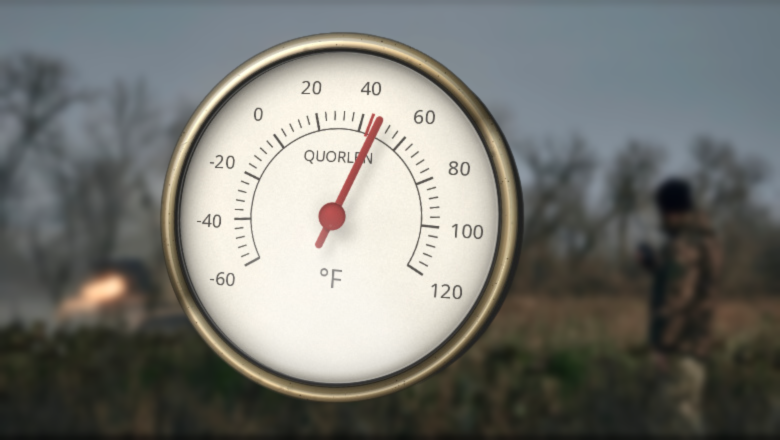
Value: 48 °F
